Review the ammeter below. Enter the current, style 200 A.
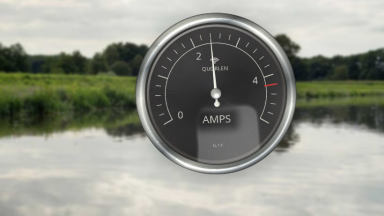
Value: 2.4 A
